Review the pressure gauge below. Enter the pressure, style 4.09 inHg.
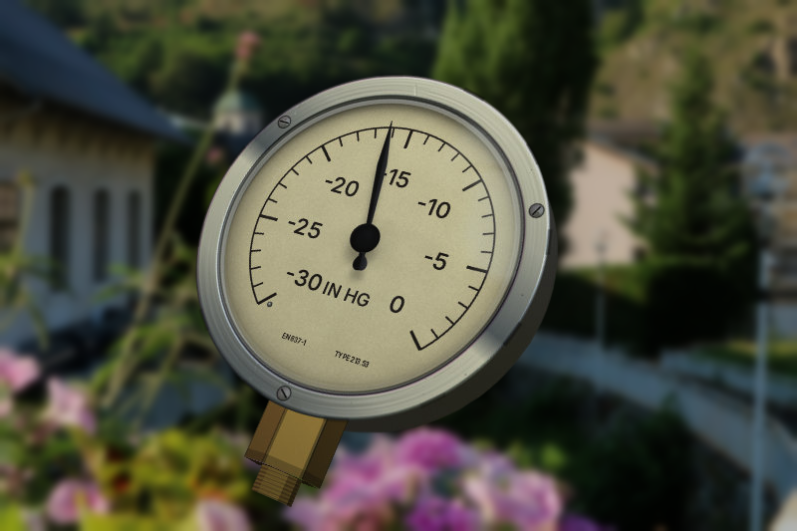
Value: -16 inHg
